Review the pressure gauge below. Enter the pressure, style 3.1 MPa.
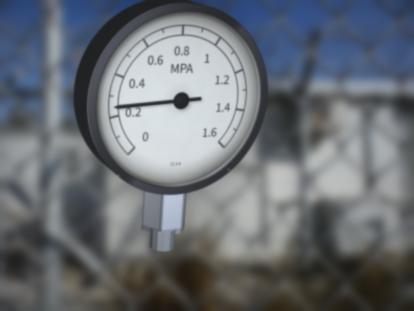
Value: 0.25 MPa
